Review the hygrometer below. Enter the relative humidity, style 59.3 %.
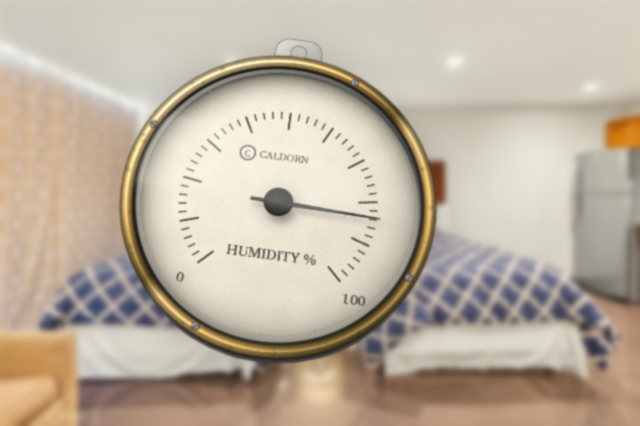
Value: 84 %
